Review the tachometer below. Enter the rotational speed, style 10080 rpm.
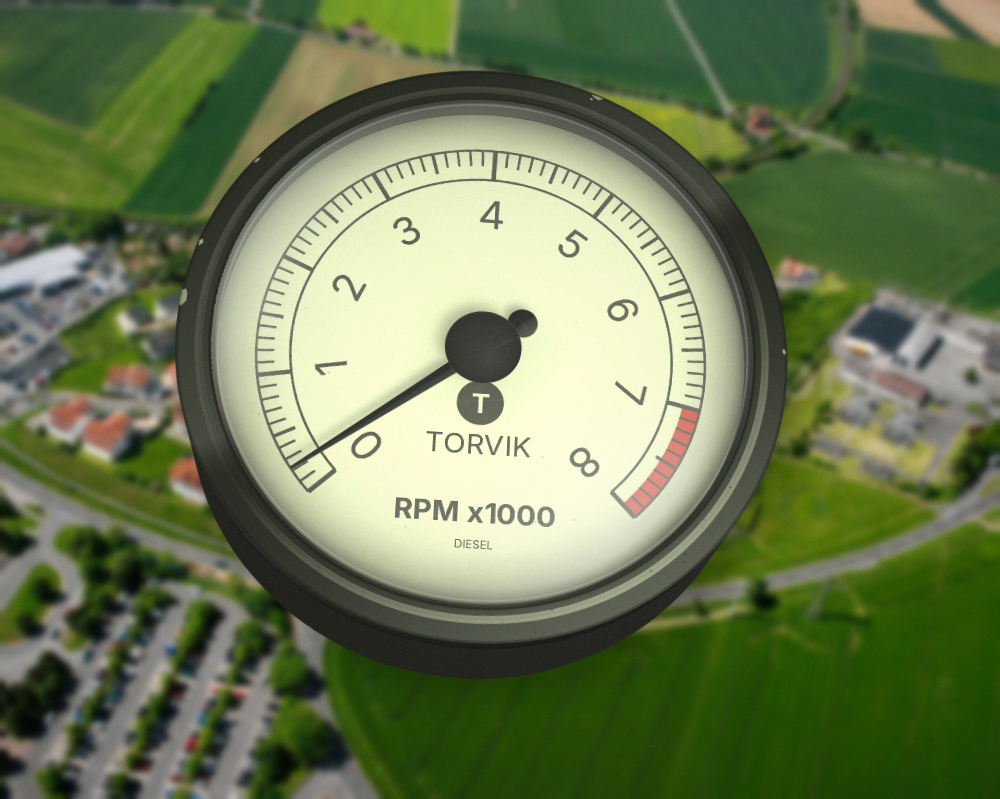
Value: 200 rpm
